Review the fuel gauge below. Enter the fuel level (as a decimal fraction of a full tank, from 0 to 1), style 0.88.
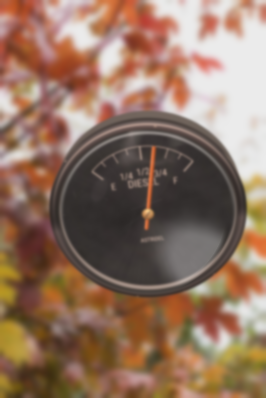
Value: 0.625
